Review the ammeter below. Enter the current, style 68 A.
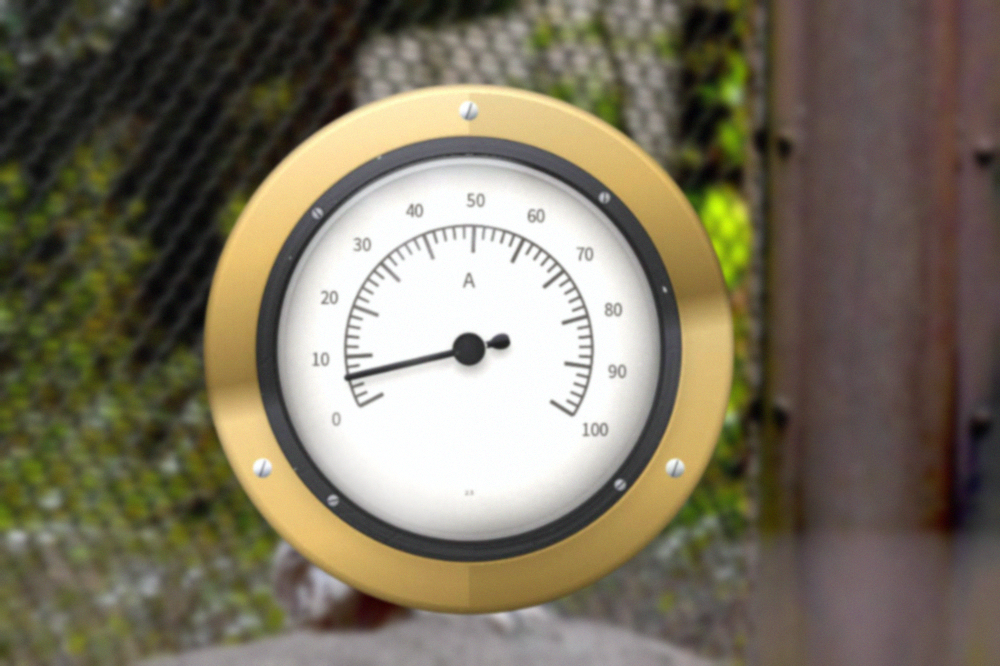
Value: 6 A
